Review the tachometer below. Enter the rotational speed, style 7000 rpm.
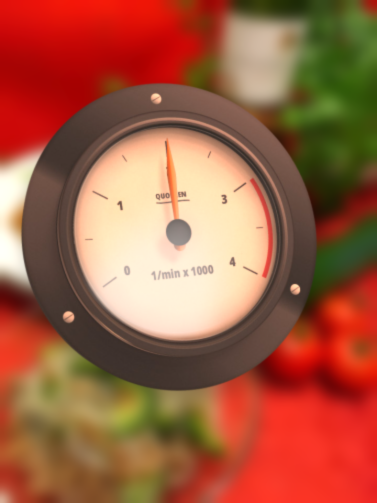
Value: 2000 rpm
